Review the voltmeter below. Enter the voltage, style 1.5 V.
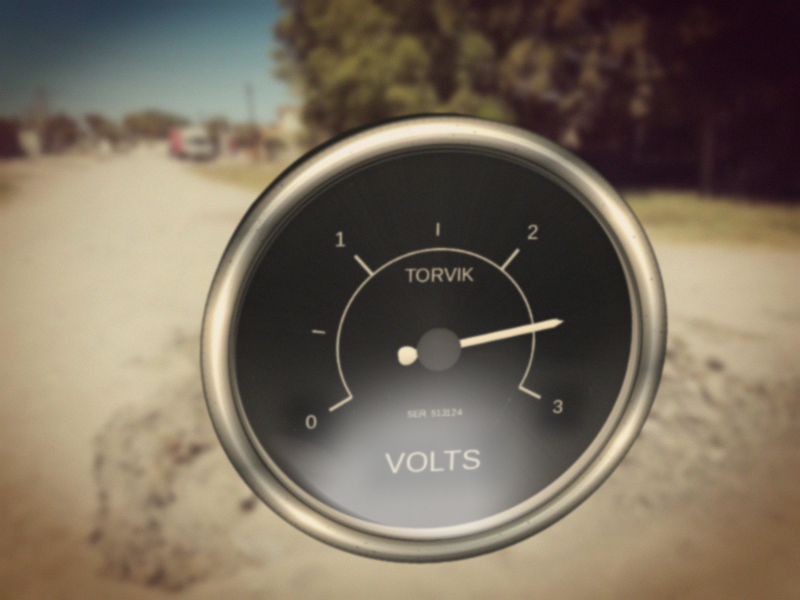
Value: 2.5 V
